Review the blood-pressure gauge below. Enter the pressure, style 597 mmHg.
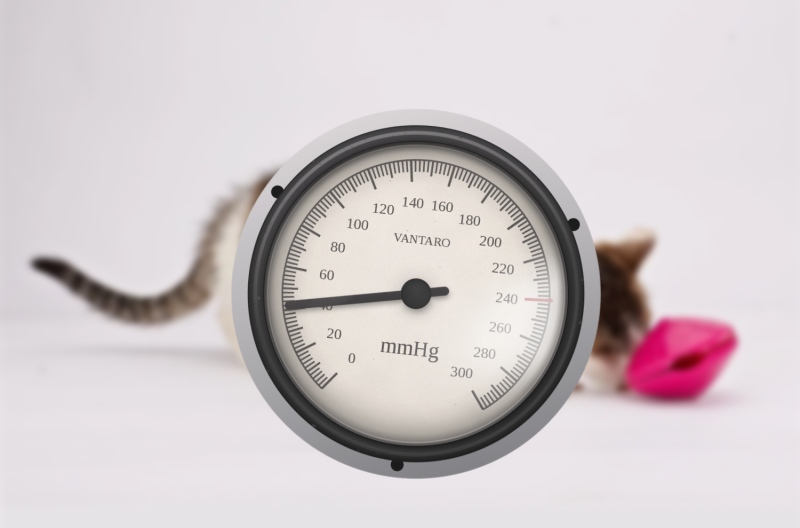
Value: 42 mmHg
